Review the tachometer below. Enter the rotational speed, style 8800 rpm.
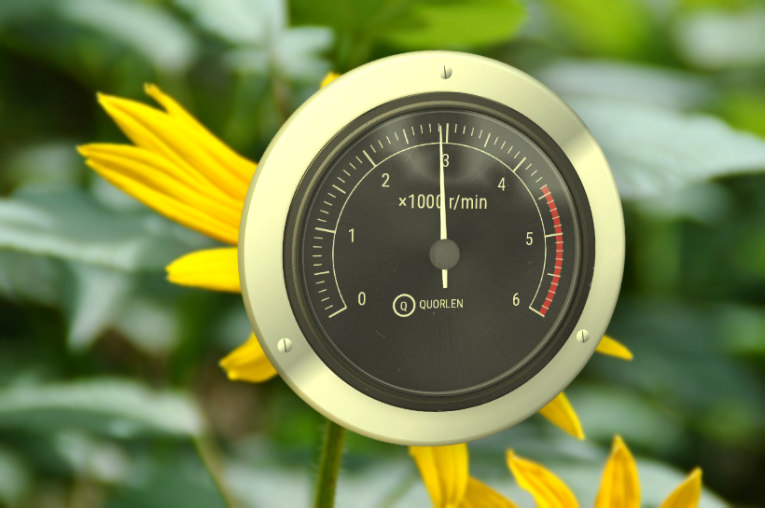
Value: 2900 rpm
